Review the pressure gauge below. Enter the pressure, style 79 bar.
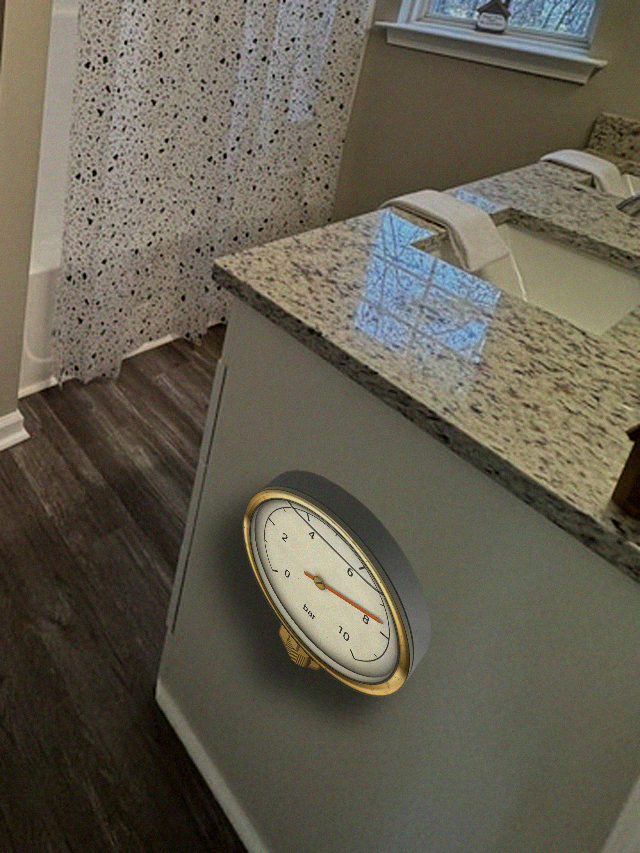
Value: 7.5 bar
